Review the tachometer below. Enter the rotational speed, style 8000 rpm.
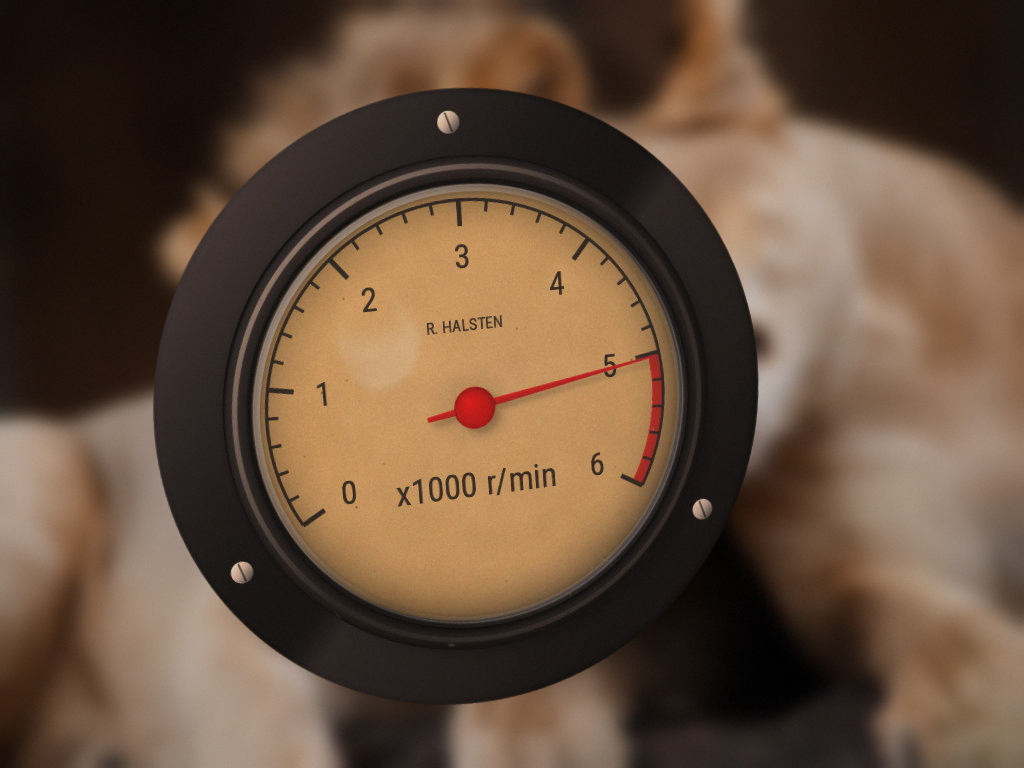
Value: 5000 rpm
